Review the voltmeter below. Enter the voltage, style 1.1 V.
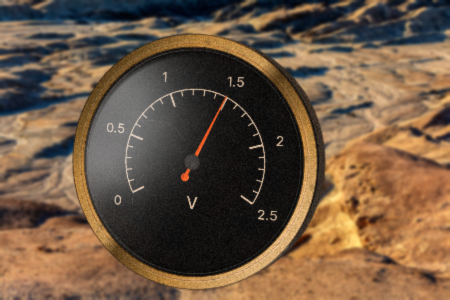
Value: 1.5 V
